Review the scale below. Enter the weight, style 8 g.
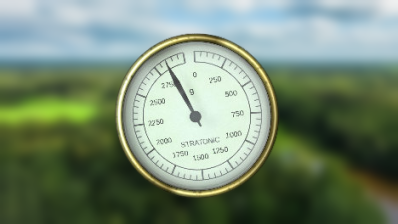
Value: 2850 g
